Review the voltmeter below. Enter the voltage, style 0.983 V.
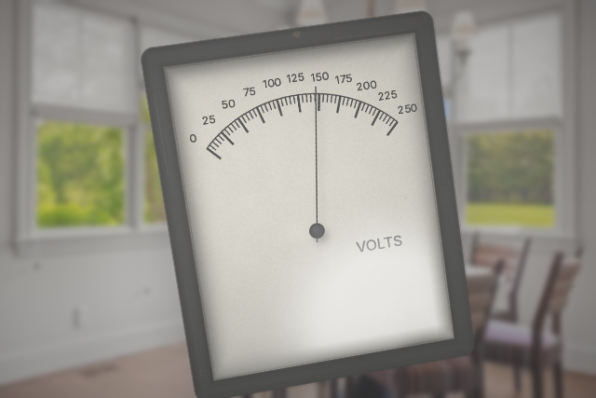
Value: 145 V
